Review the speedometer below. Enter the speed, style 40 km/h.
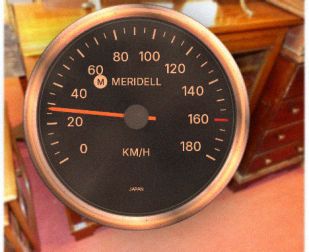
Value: 27.5 km/h
